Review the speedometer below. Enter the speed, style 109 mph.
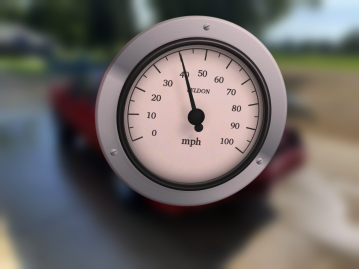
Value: 40 mph
